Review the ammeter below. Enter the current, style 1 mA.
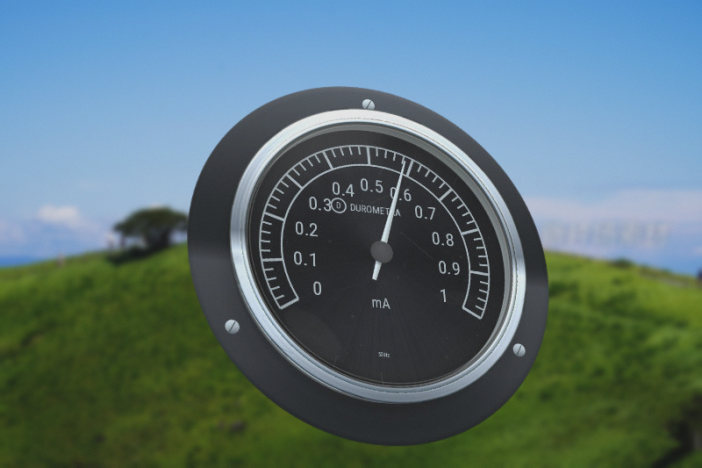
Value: 0.58 mA
